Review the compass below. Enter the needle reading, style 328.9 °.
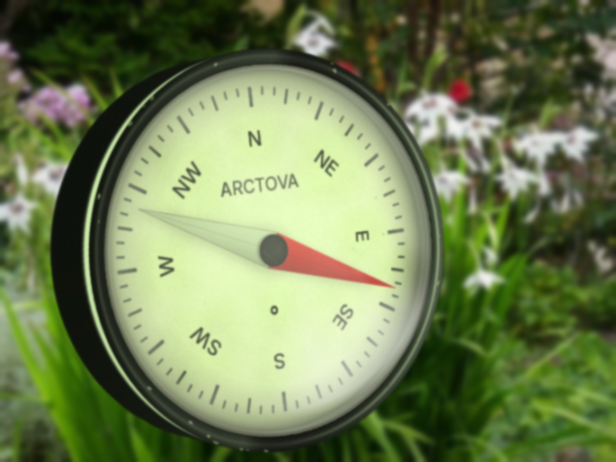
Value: 112.5 °
